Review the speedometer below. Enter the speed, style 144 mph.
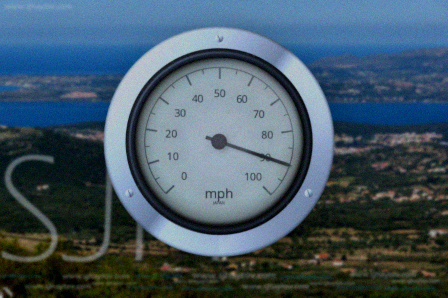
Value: 90 mph
